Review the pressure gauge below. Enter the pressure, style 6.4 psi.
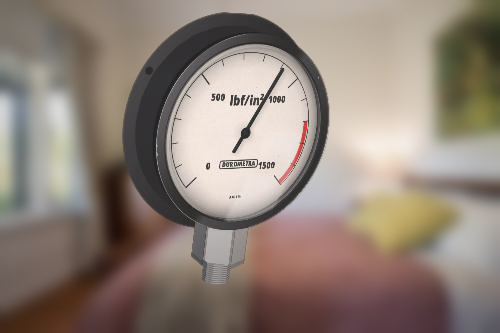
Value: 900 psi
